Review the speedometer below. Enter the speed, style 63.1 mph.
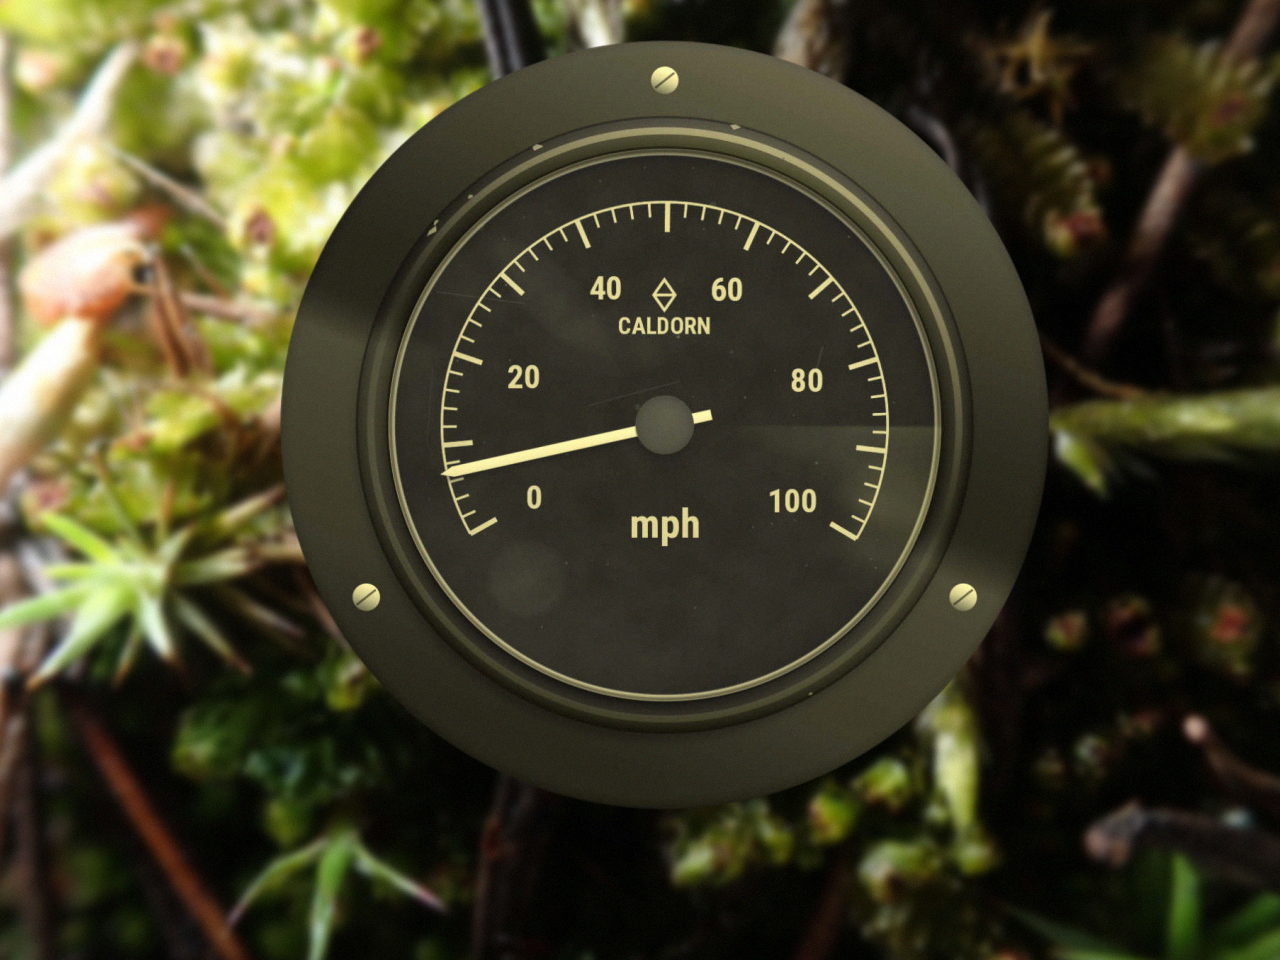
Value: 7 mph
